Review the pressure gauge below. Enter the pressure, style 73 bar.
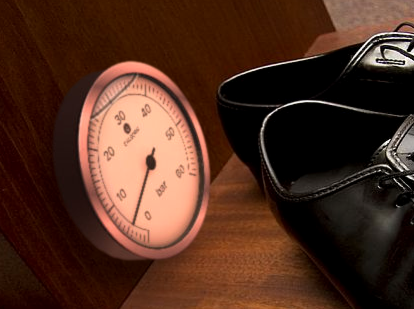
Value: 5 bar
